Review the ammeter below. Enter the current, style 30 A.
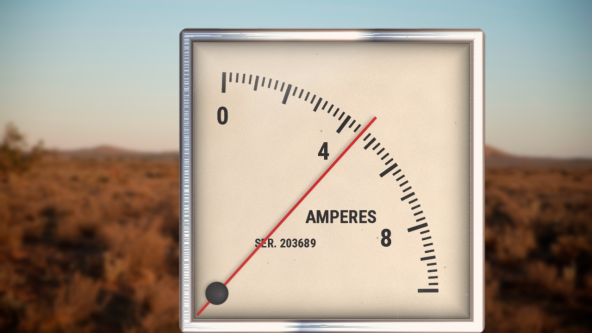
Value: 4.6 A
